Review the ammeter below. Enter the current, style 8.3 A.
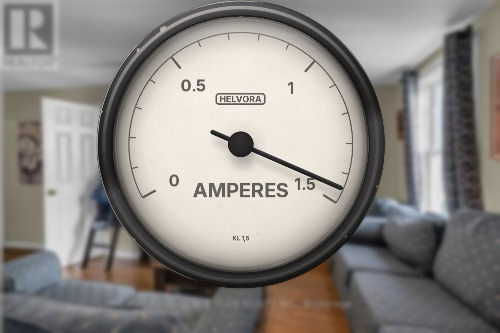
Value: 1.45 A
